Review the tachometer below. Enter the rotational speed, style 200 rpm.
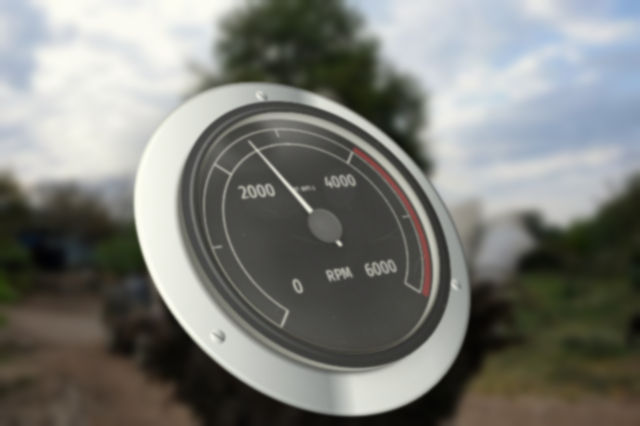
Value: 2500 rpm
